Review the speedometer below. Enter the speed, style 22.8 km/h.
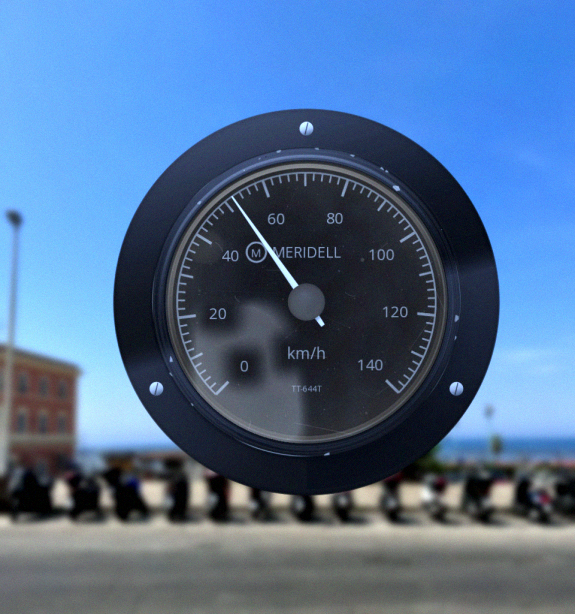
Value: 52 km/h
